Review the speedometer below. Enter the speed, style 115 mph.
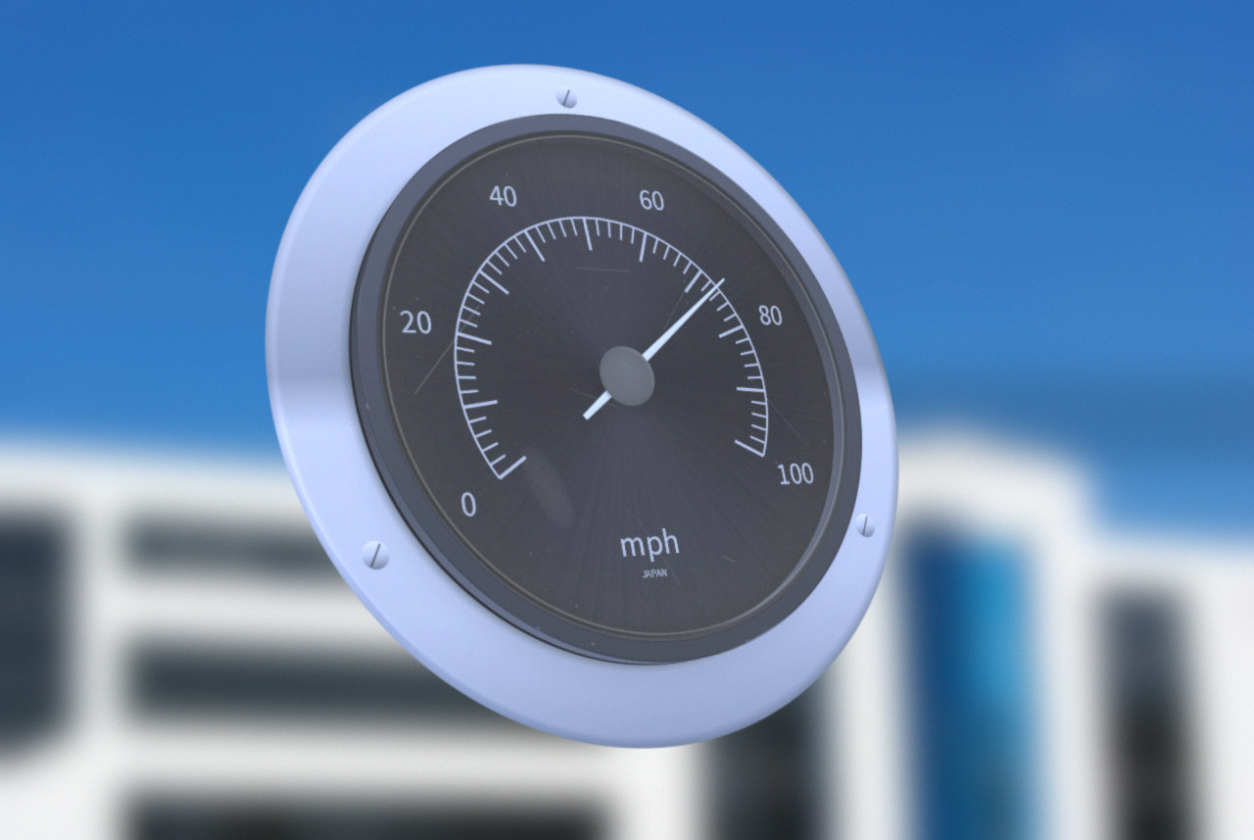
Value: 73 mph
